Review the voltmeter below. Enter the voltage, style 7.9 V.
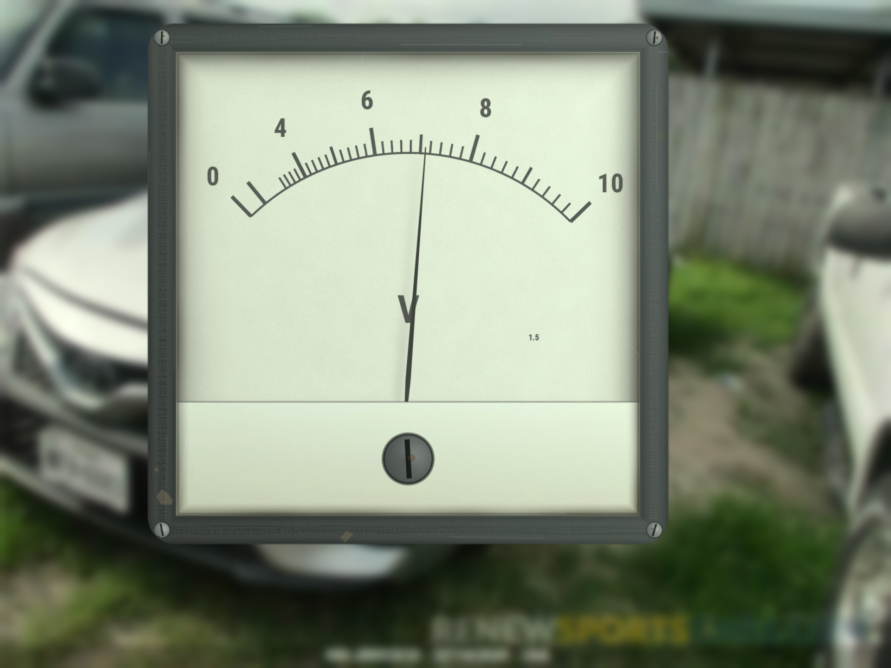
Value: 7.1 V
